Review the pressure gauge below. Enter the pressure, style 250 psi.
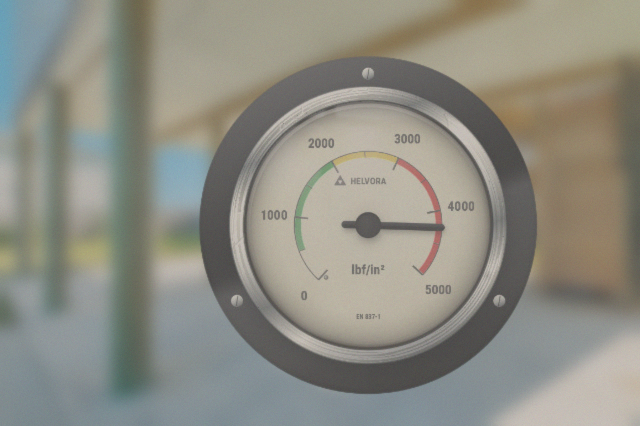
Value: 4250 psi
